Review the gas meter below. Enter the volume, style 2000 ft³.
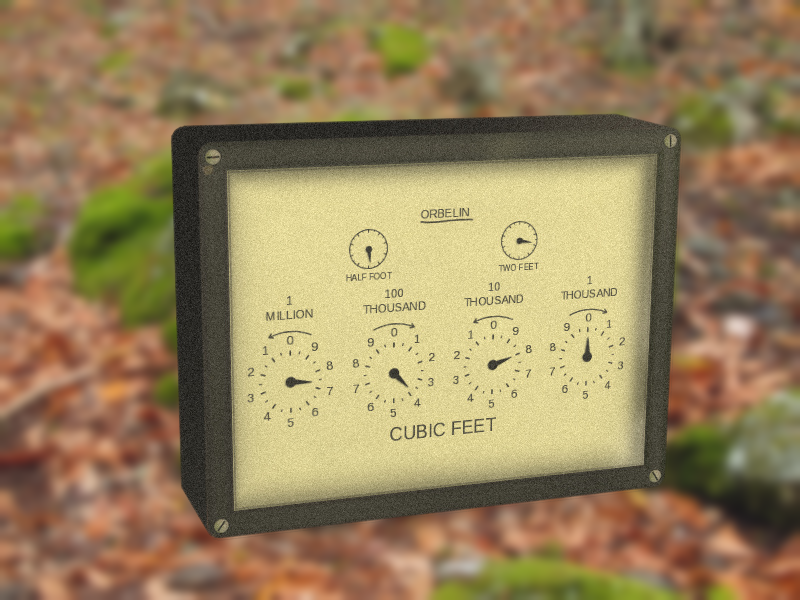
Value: 738000 ft³
